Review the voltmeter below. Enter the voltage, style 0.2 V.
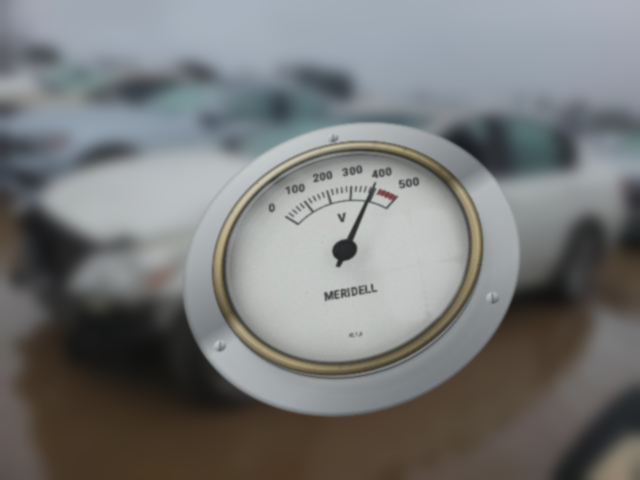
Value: 400 V
